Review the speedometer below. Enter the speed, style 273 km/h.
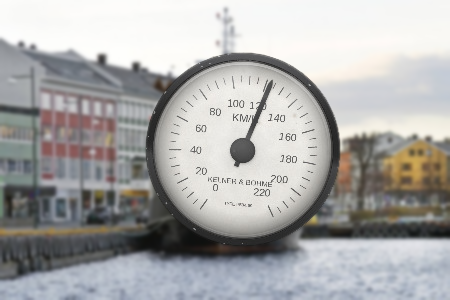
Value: 122.5 km/h
